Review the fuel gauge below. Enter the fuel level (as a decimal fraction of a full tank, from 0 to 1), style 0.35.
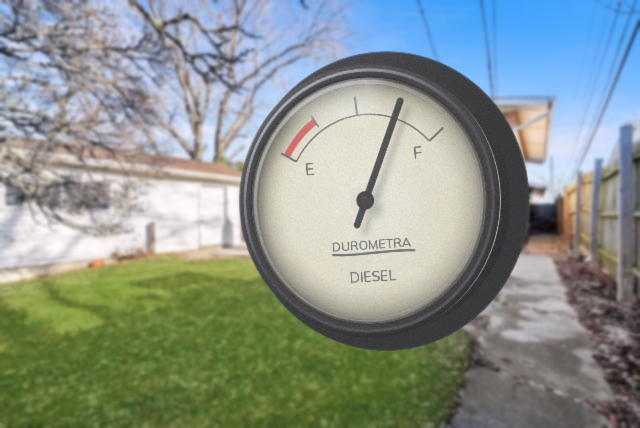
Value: 0.75
